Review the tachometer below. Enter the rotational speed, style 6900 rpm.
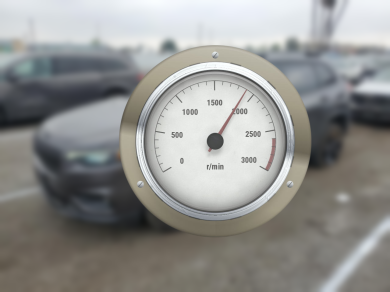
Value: 1900 rpm
